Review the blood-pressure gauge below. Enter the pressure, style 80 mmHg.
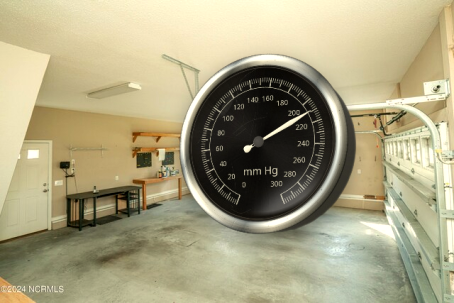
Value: 210 mmHg
